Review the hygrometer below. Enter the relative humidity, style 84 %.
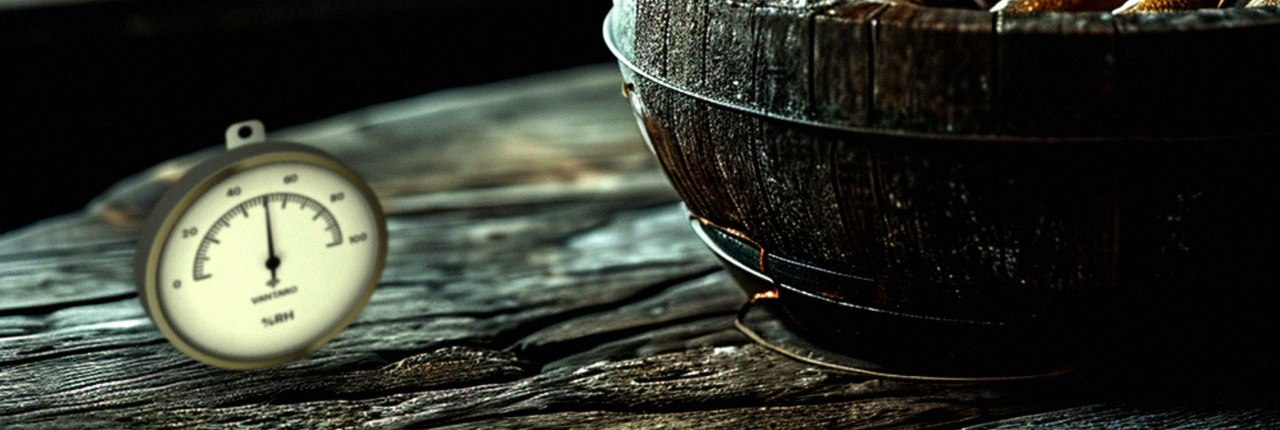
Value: 50 %
